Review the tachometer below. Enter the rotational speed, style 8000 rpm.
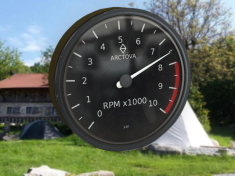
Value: 7500 rpm
